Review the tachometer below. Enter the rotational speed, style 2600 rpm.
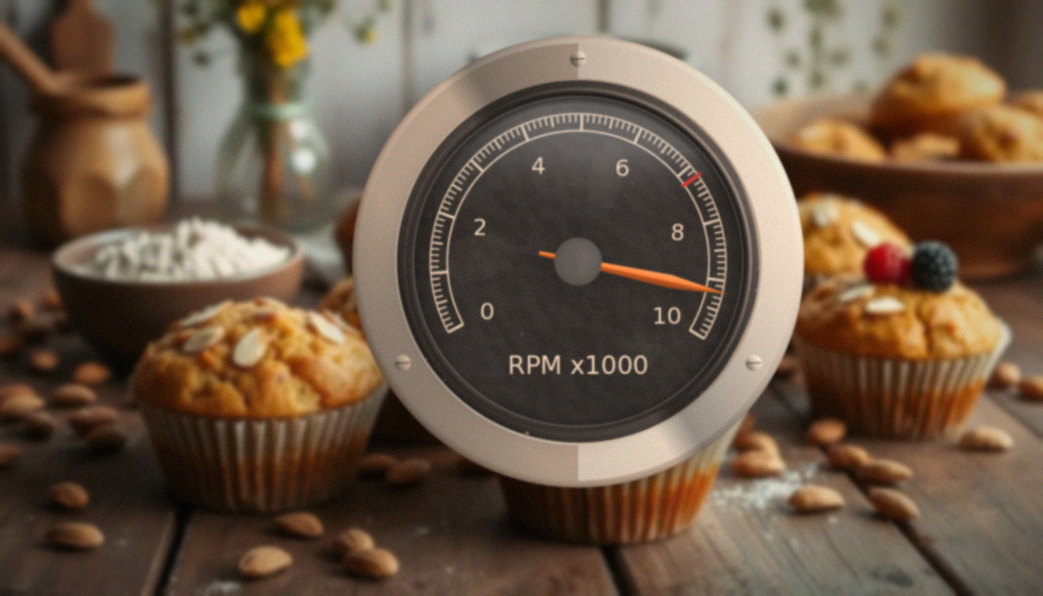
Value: 9200 rpm
